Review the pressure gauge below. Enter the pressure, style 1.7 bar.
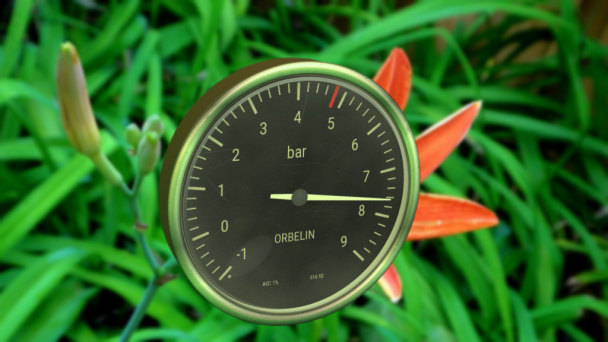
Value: 7.6 bar
